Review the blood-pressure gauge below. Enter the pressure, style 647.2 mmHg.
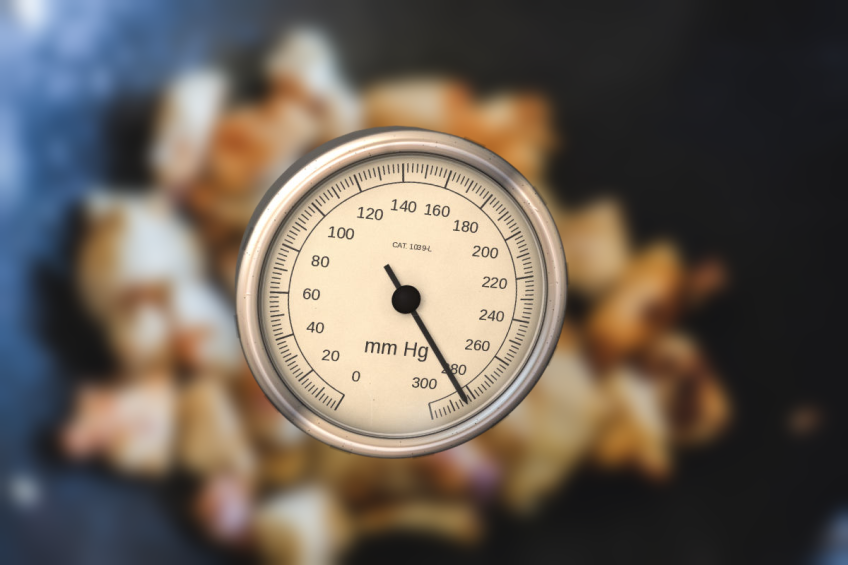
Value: 284 mmHg
